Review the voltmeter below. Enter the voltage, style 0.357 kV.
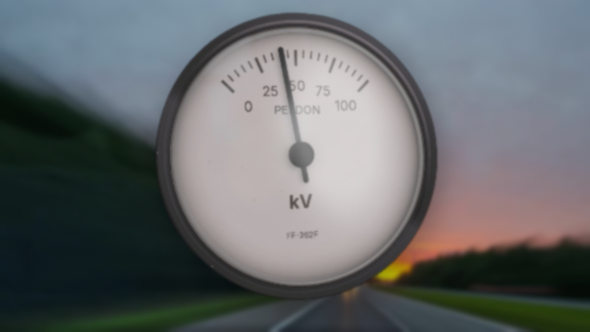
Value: 40 kV
